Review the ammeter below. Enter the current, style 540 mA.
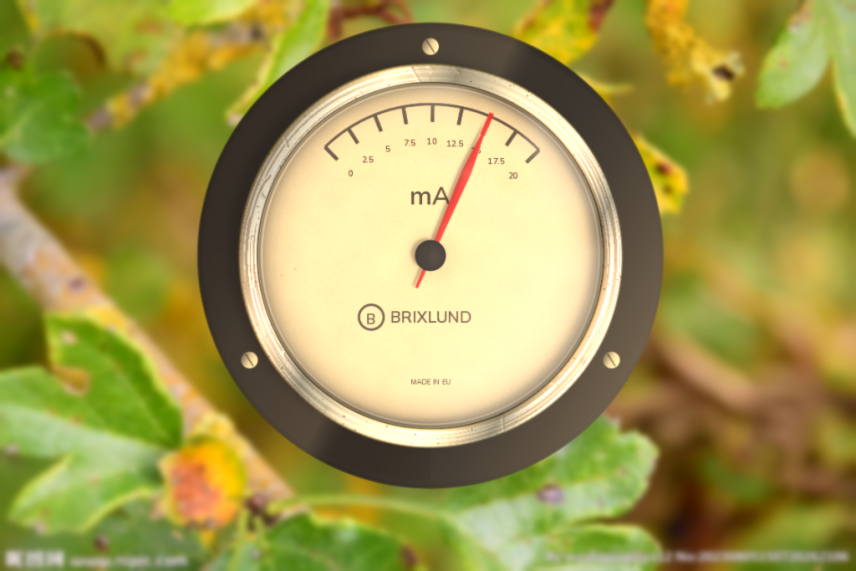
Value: 15 mA
